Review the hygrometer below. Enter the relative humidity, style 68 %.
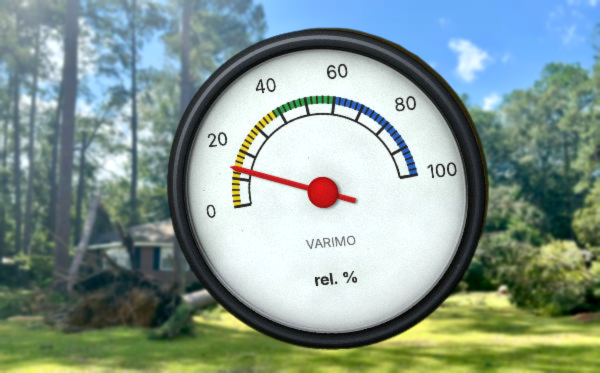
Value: 14 %
